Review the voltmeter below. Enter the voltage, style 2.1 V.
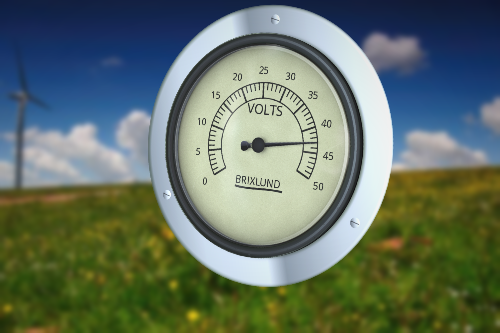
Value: 43 V
